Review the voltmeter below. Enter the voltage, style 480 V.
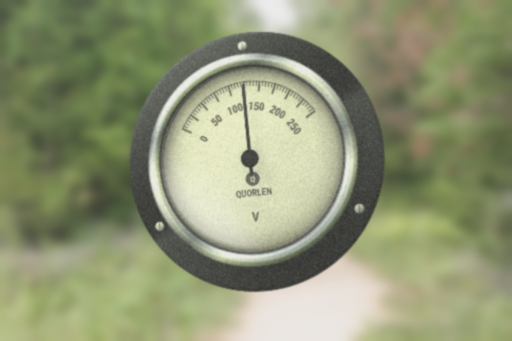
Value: 125 V
